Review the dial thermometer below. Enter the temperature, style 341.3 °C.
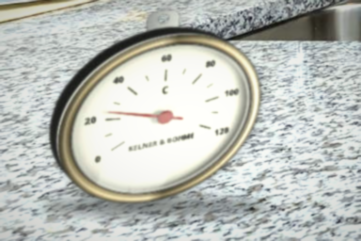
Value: 25 °C
